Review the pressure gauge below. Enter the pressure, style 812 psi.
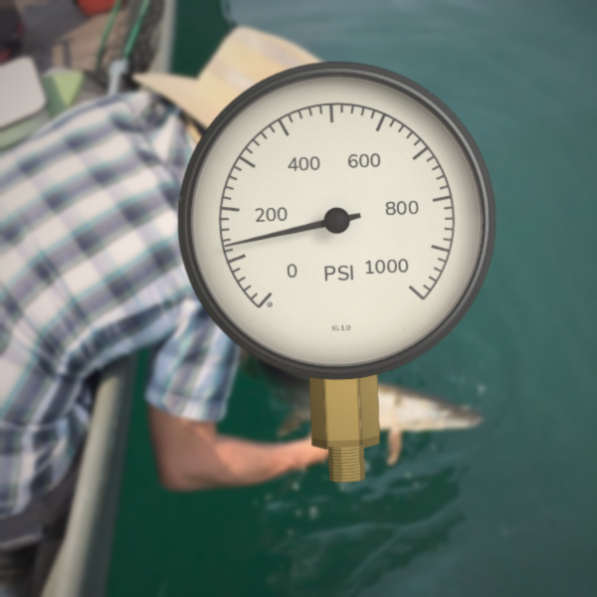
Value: 130 psi
